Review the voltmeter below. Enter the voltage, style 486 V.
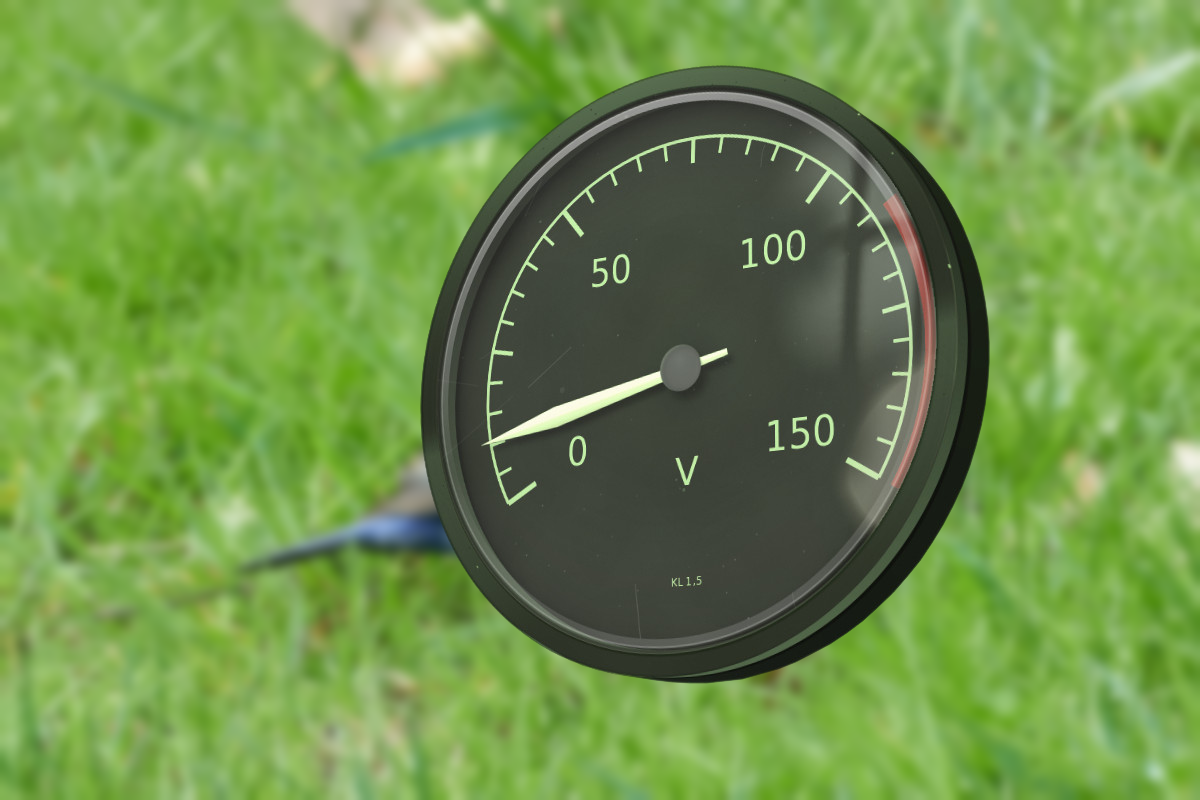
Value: 10 V
